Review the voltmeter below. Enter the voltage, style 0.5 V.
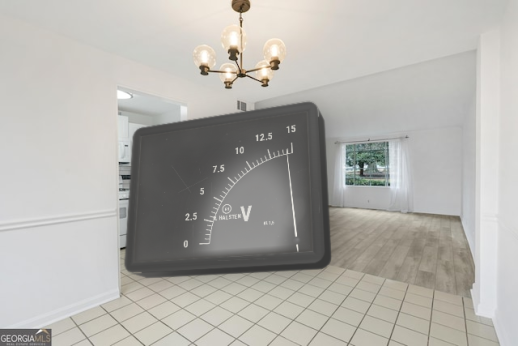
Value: 14.5 V
